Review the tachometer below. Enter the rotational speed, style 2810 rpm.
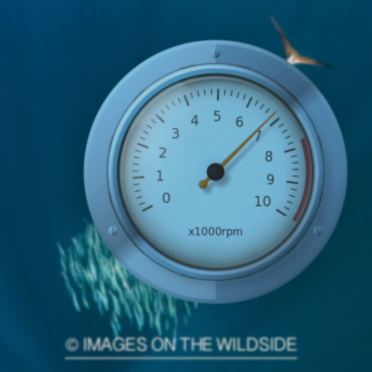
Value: 6800 rpm
